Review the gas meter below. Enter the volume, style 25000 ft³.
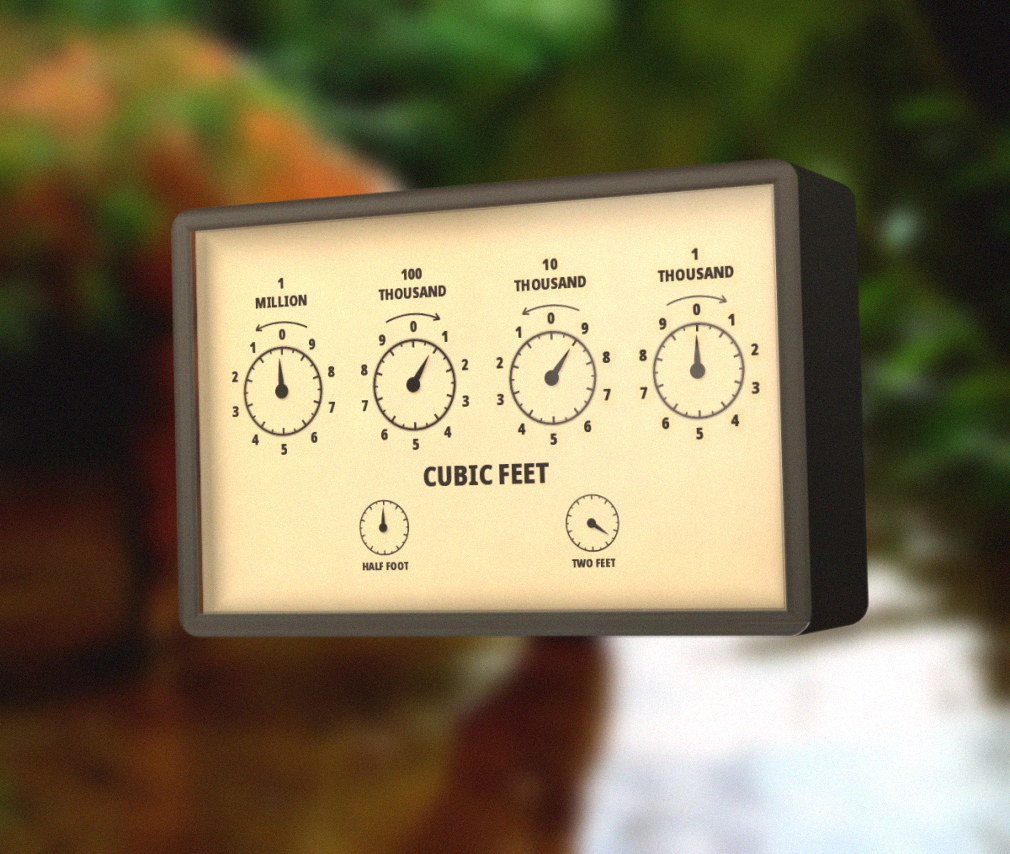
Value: 9000 ft³
